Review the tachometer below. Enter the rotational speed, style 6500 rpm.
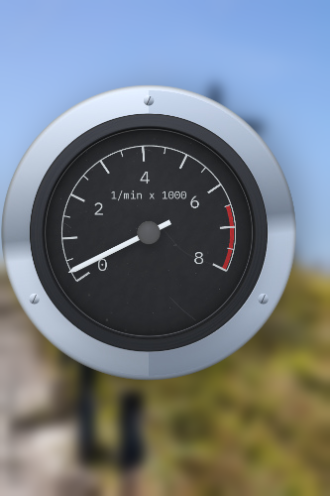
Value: 250 rpm
